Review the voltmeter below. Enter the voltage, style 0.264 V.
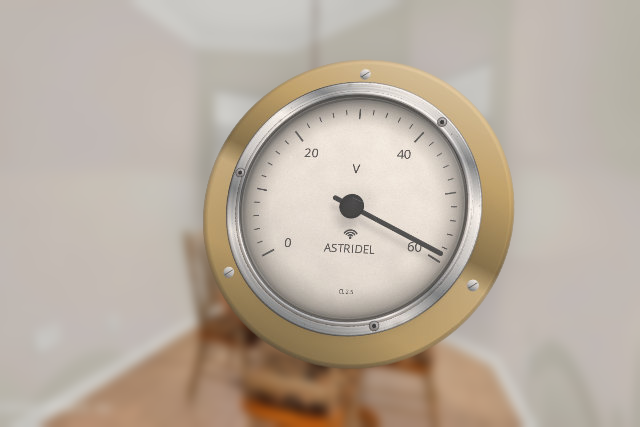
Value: 59 V
